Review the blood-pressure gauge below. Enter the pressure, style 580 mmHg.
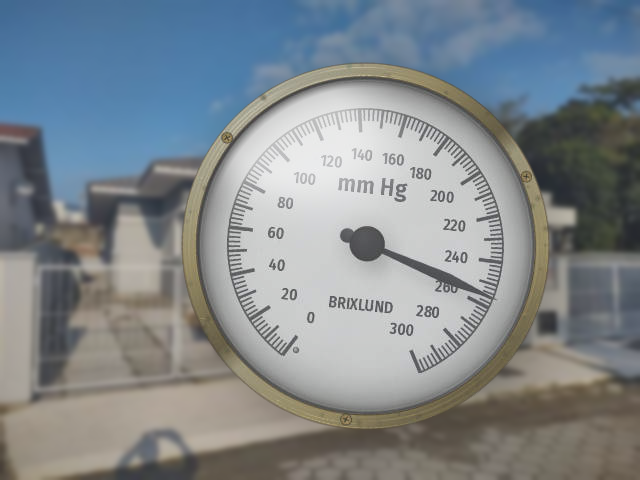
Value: 256 mmHg
